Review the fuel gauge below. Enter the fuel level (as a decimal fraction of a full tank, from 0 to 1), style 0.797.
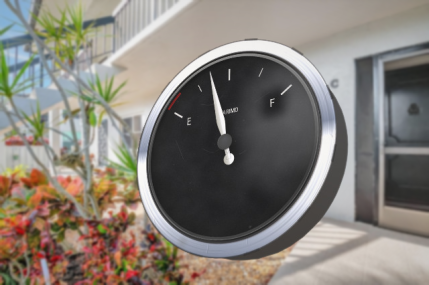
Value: 0.375
